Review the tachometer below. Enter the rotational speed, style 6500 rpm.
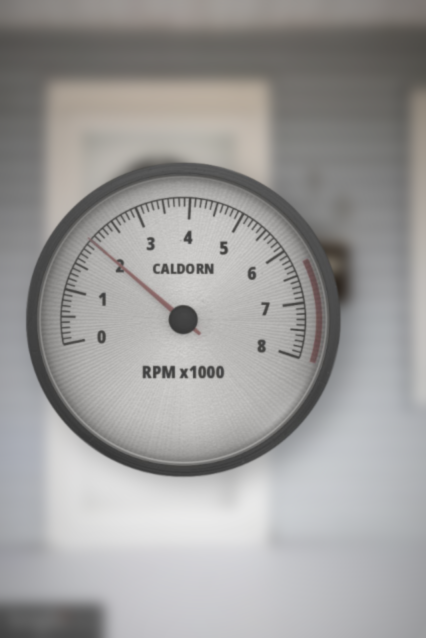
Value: 2000 rpm
